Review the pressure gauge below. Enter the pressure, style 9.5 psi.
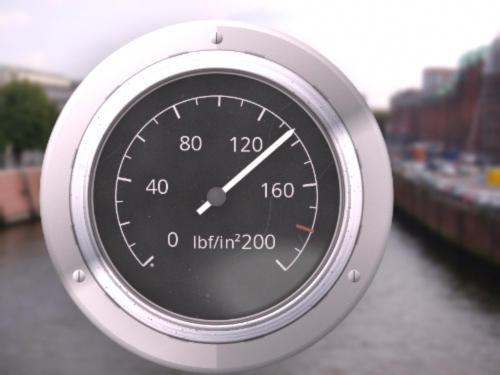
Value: 135 psi
